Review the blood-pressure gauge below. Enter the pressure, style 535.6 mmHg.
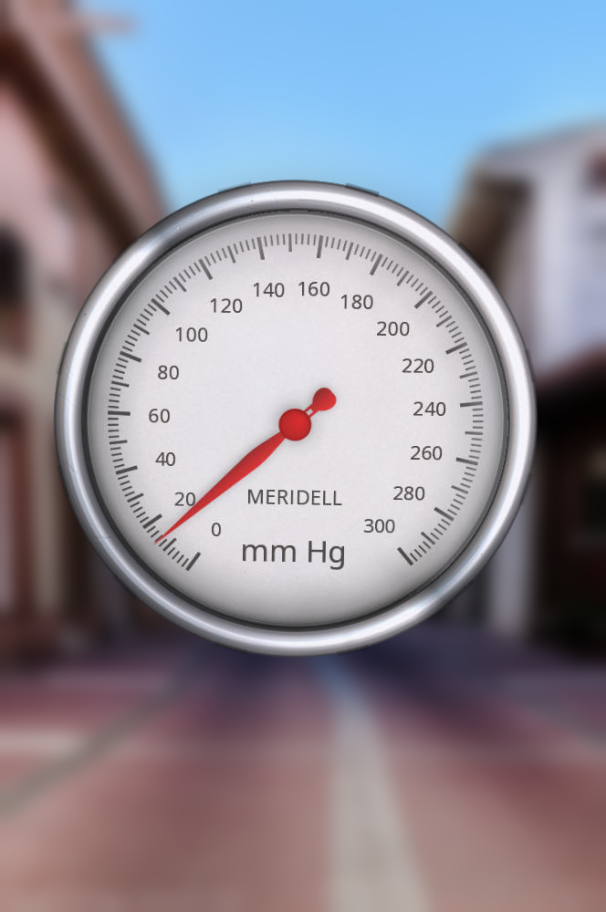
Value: 14 mmHg
